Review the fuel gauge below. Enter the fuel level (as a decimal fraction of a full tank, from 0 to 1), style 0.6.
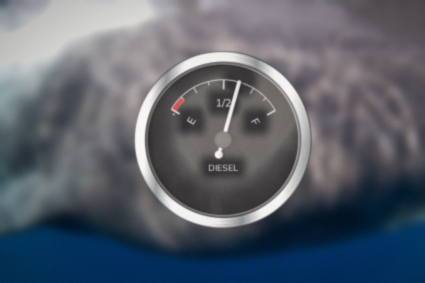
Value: 0.625
